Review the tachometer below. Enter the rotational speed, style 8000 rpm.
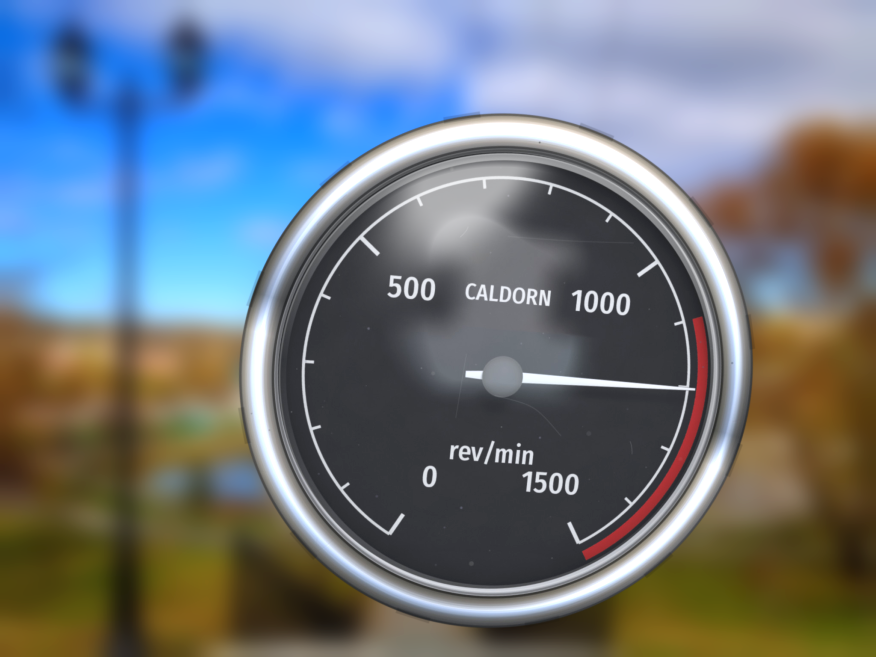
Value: 1200 rpm
